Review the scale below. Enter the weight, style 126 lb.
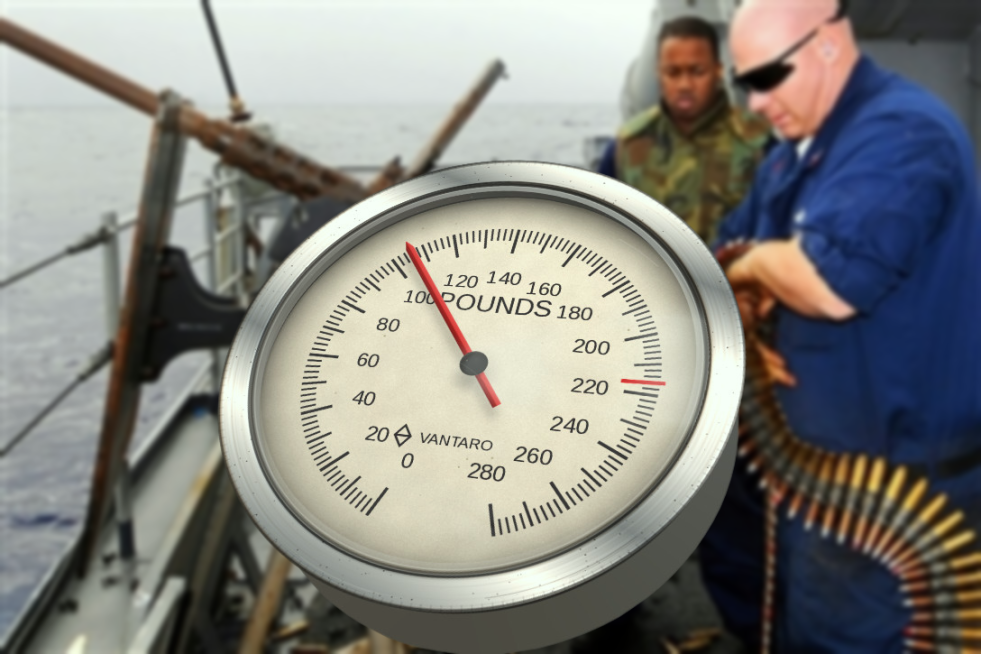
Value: 106 lb
